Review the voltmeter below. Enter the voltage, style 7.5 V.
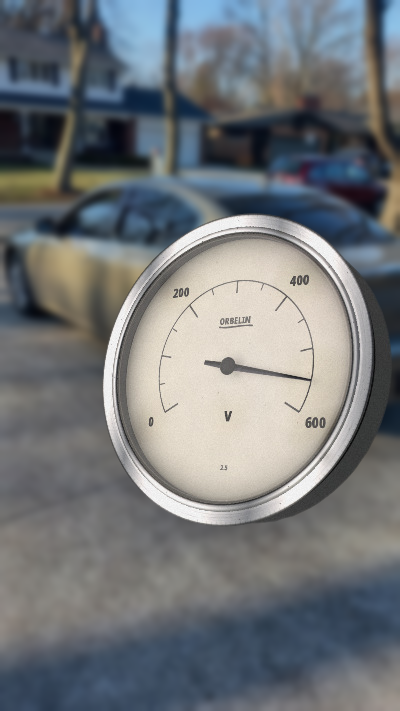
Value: 550 V
